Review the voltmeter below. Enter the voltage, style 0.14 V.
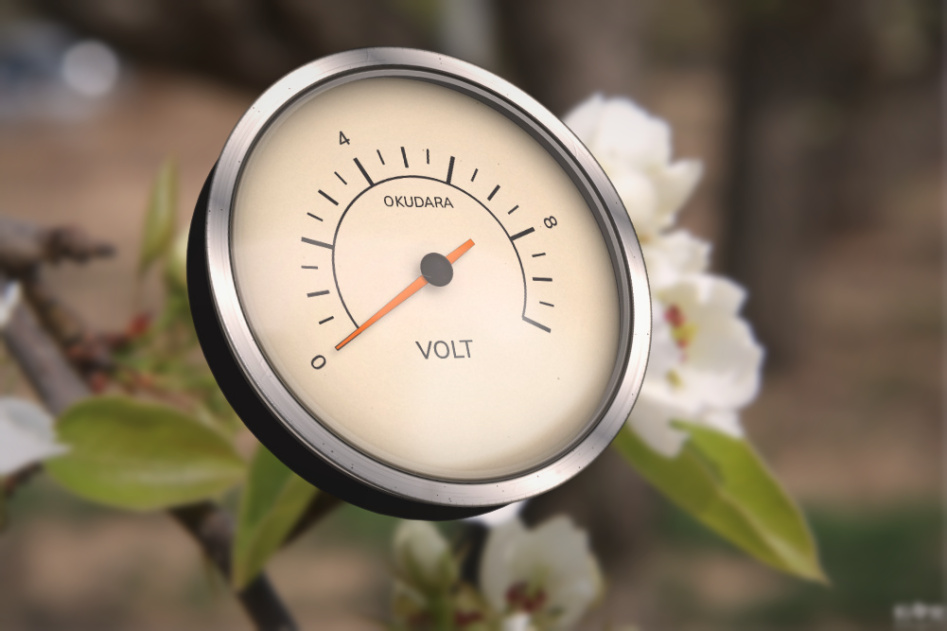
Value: 0 V
